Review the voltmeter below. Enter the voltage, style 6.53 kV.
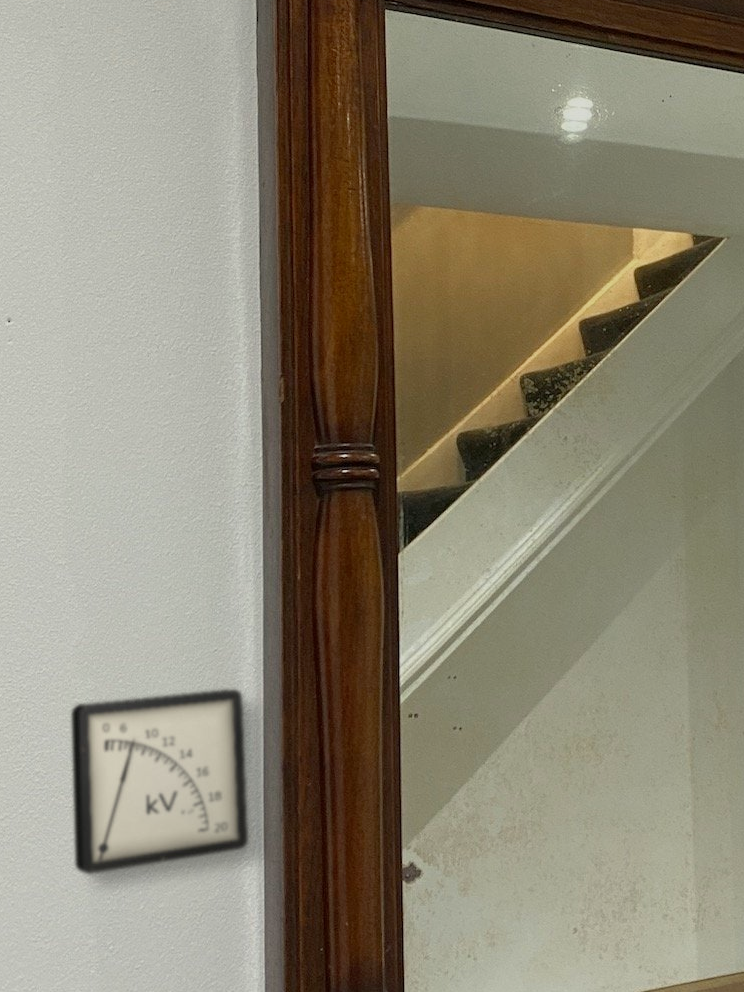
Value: 8 kV
